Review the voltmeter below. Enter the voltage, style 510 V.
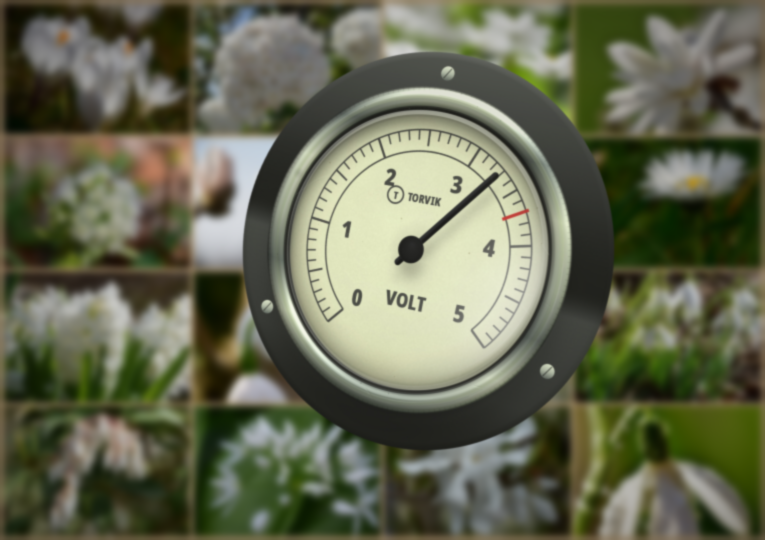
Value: 3.3 V
